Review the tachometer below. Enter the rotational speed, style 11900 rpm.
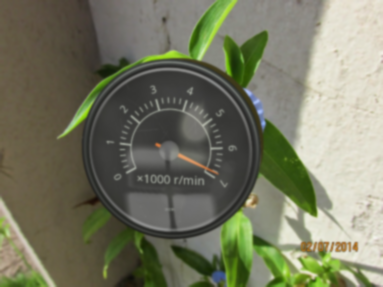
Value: 6800 rpm
